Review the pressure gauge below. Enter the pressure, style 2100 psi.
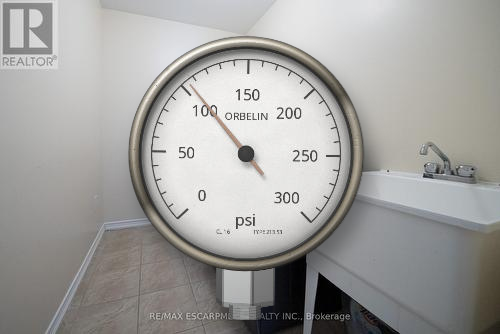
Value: 105 psi
